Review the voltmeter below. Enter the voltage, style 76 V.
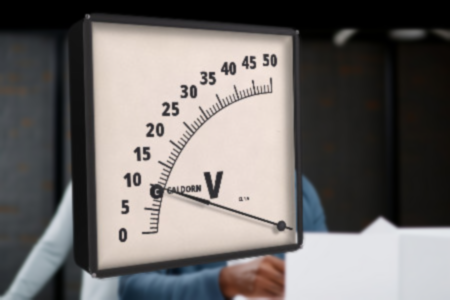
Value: 10 V
